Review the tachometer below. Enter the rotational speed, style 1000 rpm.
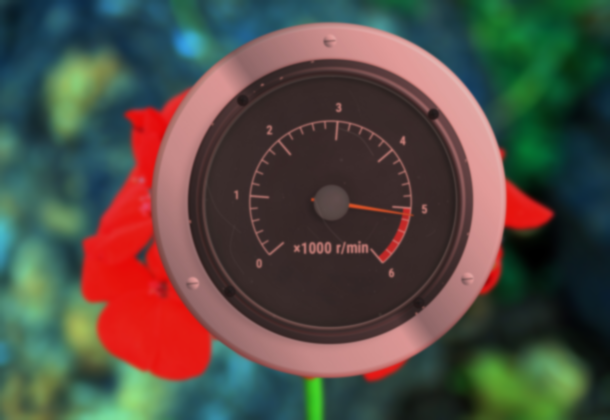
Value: 5100 rpm
